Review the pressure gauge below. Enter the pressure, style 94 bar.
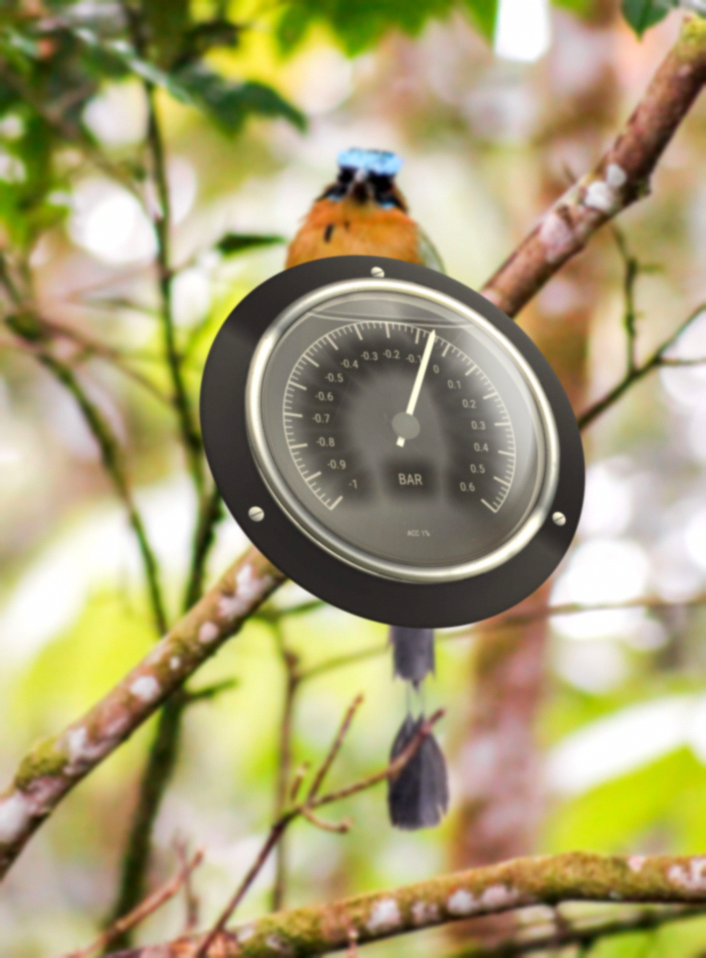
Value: -0.06 bar
